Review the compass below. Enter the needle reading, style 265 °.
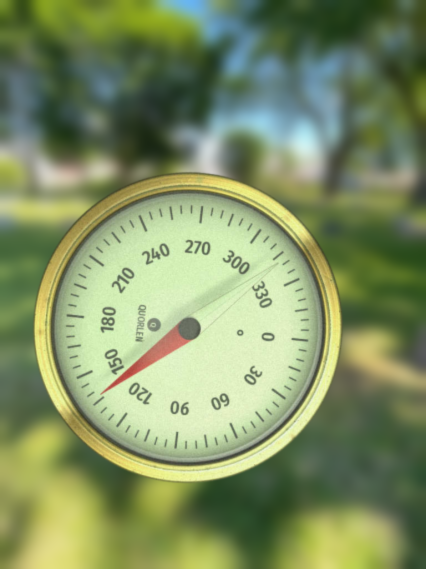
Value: 137.5 °
